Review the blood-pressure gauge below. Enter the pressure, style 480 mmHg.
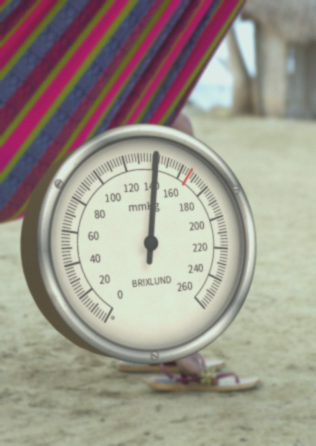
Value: 140 mmHg
